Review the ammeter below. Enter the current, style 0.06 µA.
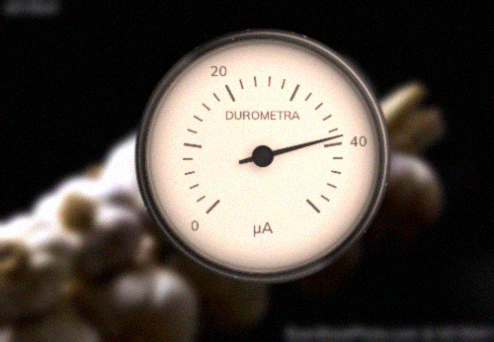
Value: 39 µA
